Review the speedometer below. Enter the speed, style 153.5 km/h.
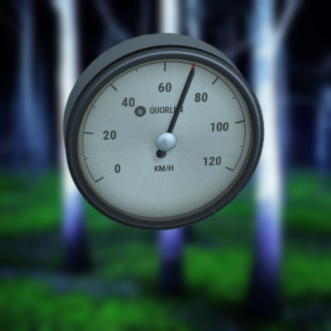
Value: 70 km/h
